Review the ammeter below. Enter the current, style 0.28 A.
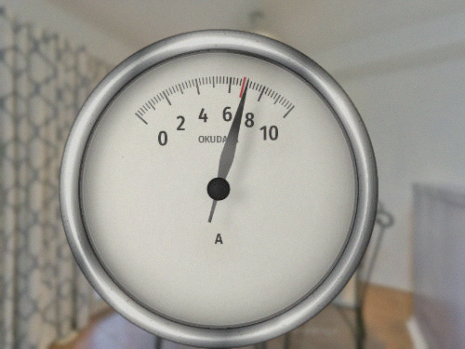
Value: 7 A
